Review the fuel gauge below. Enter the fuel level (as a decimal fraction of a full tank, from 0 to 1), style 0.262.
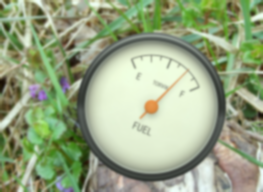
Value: 0.75
